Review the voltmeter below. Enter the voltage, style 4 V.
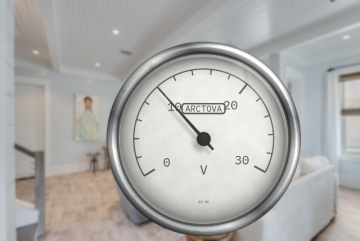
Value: 10 V
